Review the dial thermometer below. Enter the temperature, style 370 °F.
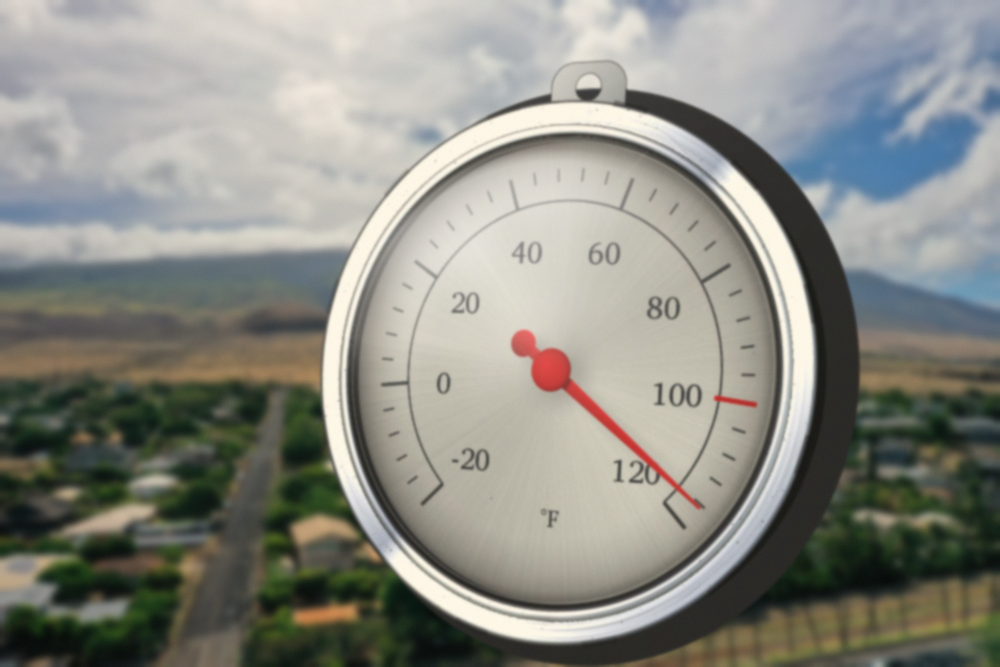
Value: 116 °F
